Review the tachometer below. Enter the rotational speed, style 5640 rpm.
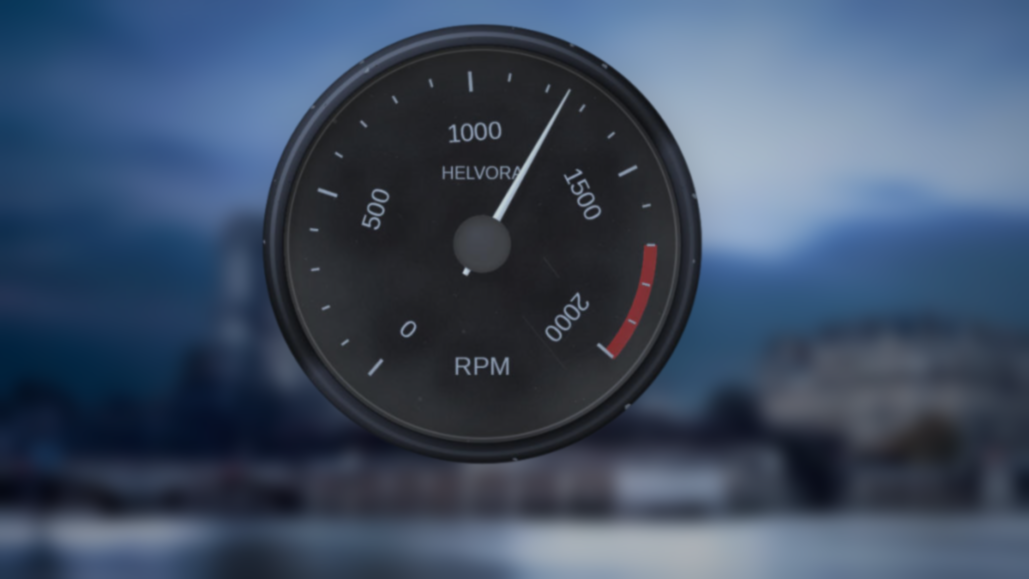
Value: 1250 rpm
